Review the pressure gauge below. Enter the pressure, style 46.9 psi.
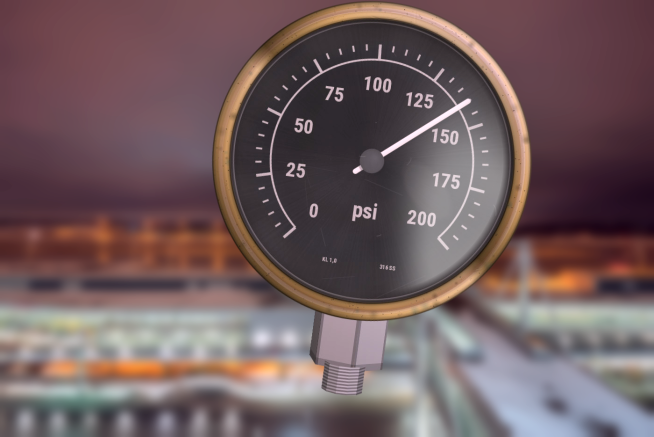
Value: 140 psi
